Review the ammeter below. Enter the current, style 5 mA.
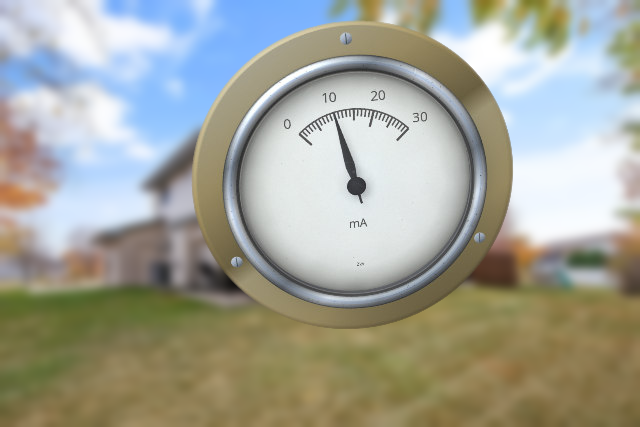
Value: 10 mA
